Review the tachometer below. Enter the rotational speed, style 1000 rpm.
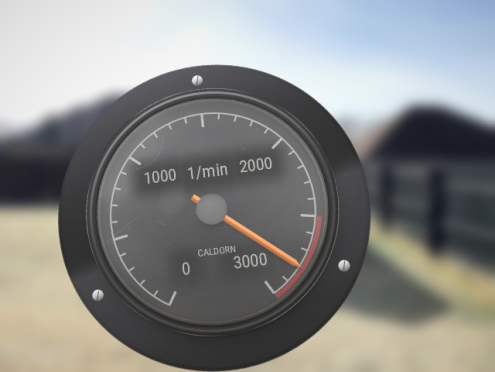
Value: 2800 rpm
